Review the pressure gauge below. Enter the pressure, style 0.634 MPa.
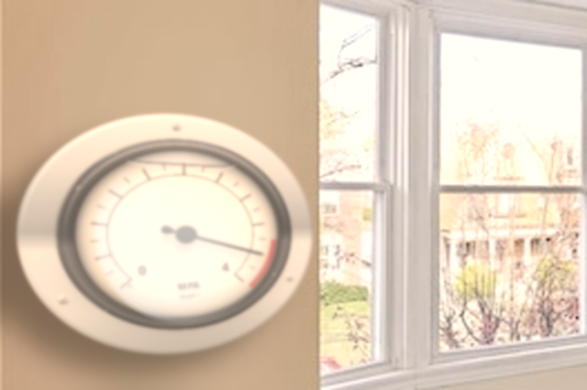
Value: 3.6 MPa
